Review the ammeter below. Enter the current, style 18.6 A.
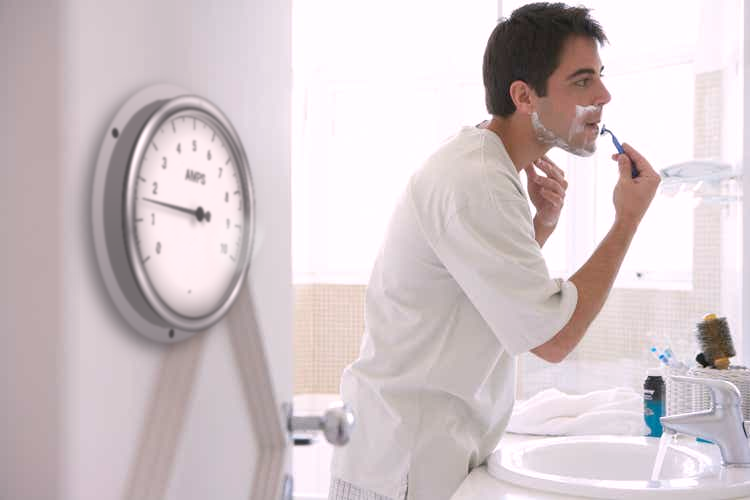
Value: 1.5 A
